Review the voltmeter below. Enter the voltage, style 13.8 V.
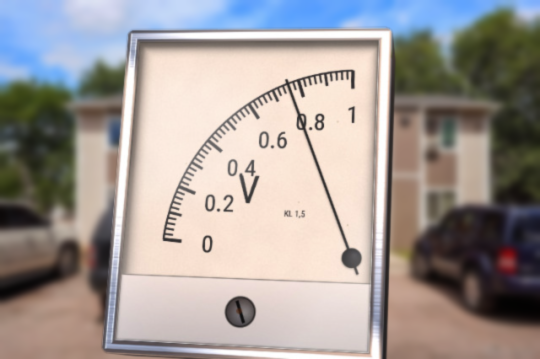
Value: 0.76 V
